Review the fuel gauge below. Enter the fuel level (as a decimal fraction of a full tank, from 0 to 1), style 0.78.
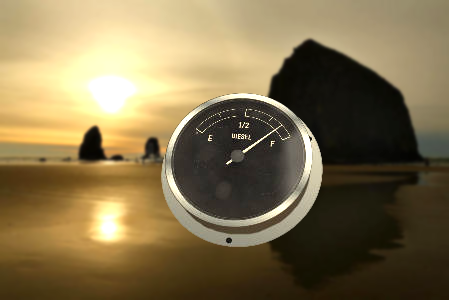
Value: 0.875
